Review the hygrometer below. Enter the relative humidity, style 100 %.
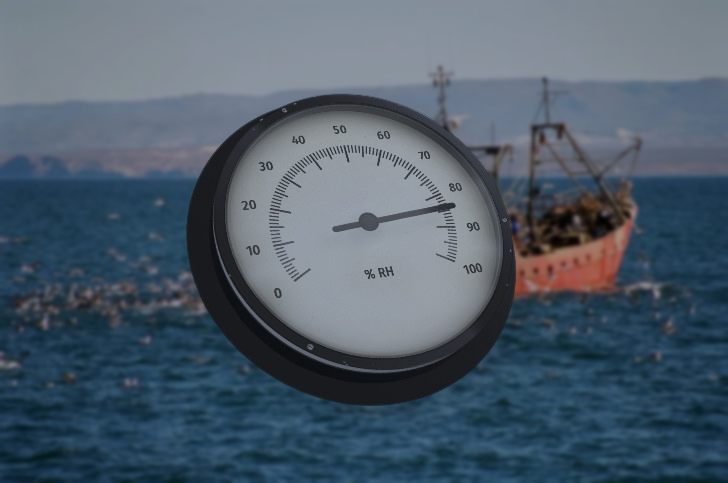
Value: 85 %
